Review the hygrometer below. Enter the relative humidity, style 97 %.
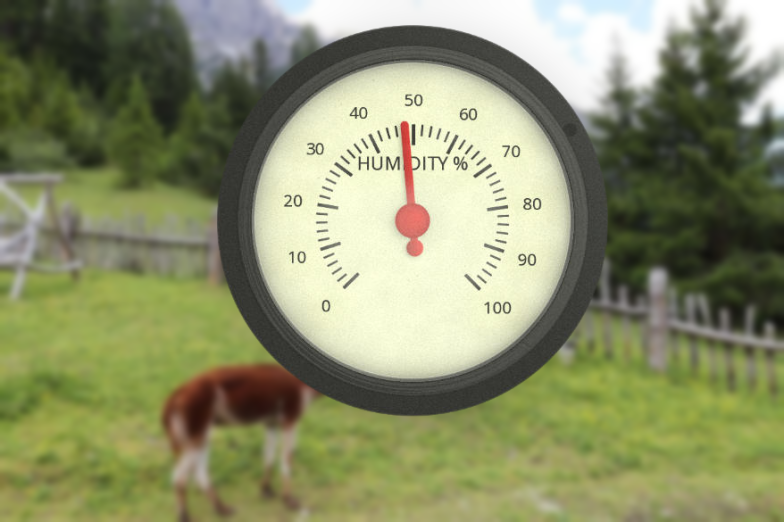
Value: 48 %
